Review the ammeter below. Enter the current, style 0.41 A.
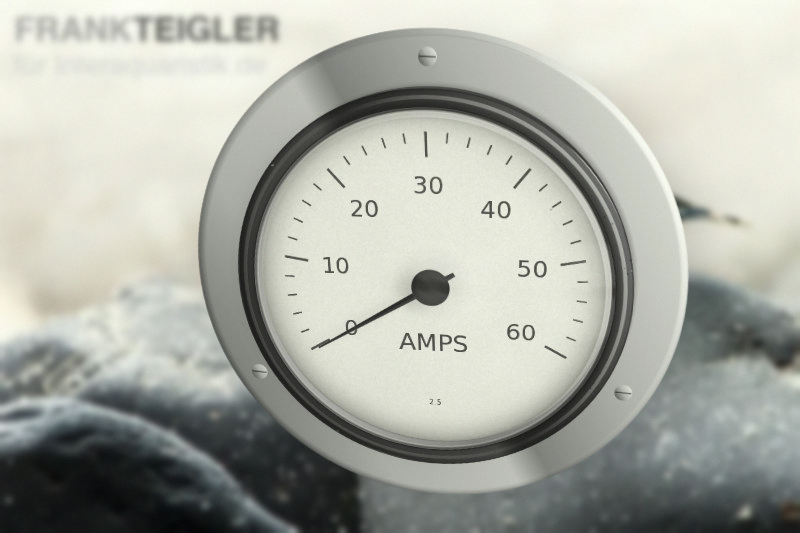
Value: 0 A
